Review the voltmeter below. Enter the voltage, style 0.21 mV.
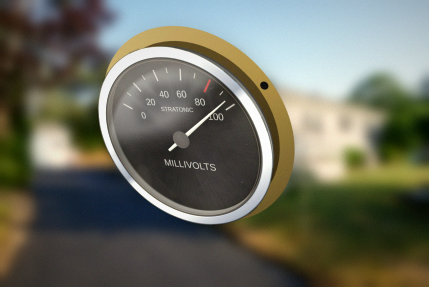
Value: 95 mV
